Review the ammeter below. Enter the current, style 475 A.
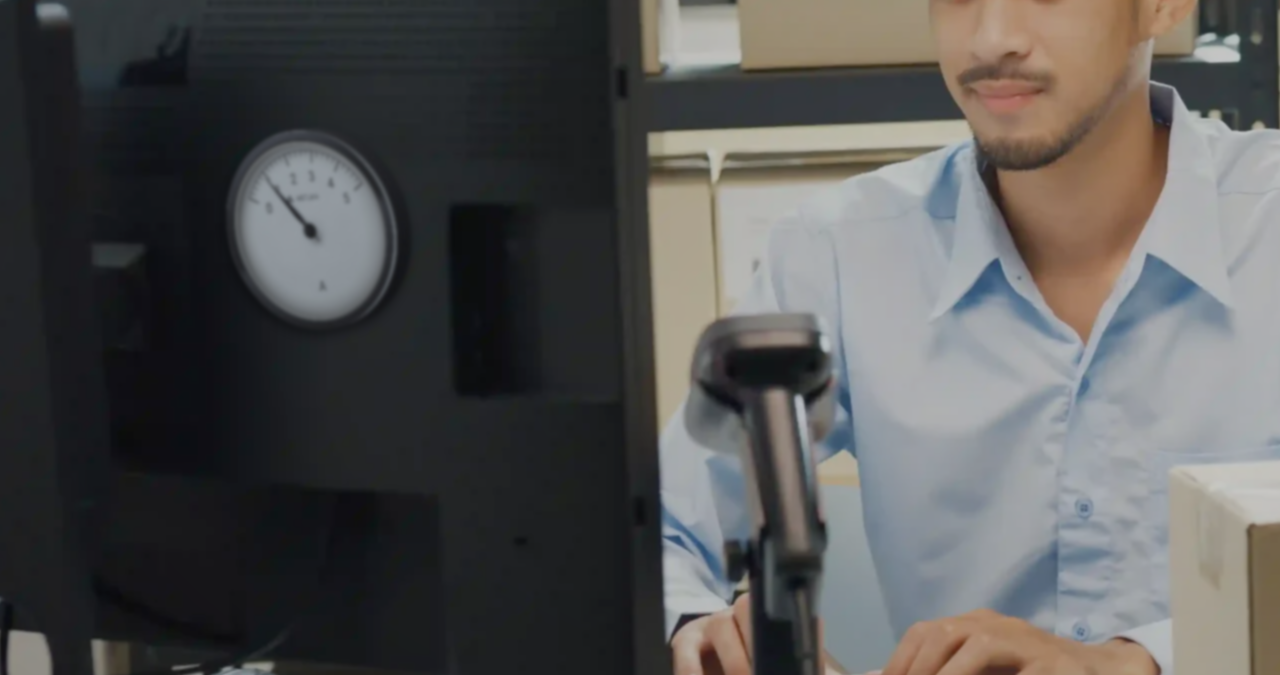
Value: 1 A
